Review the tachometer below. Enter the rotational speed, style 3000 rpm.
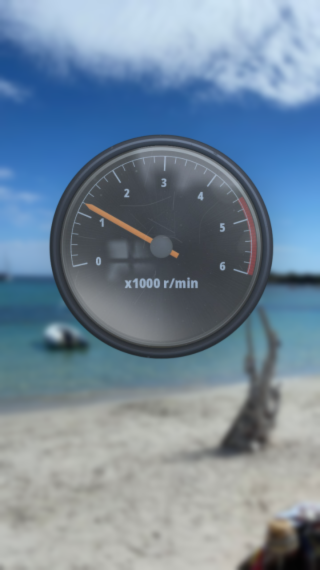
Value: 1200 rpm
